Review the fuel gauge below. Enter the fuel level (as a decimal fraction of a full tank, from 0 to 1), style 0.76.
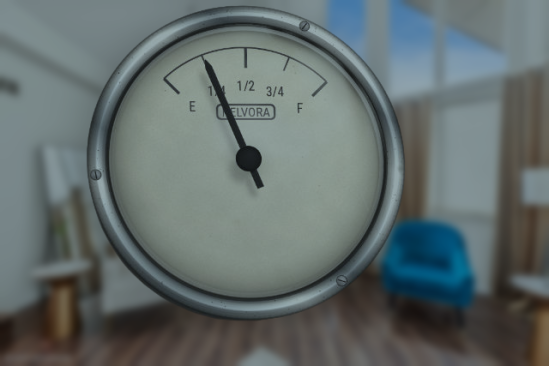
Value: 0.25
